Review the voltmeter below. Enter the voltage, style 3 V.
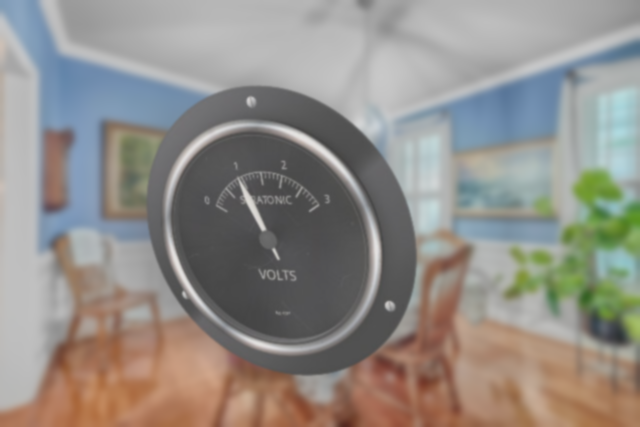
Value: 1 V
